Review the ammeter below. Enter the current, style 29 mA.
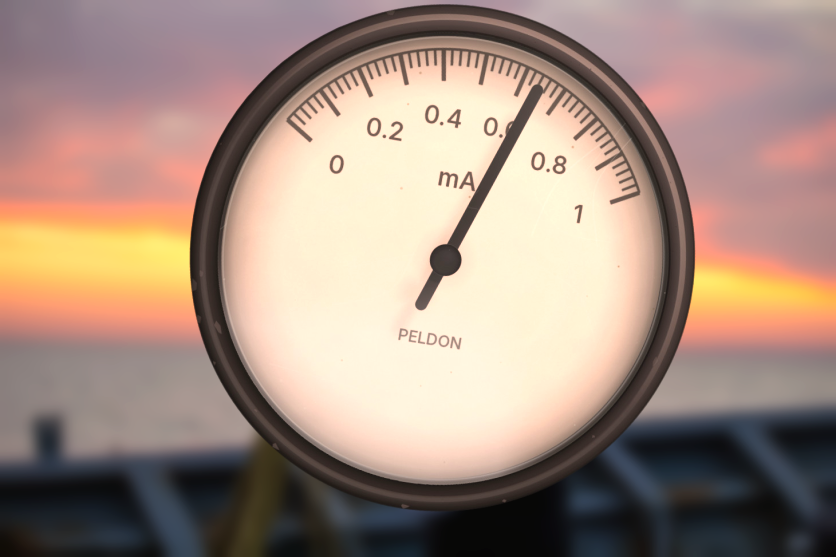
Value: 0.64 mA
